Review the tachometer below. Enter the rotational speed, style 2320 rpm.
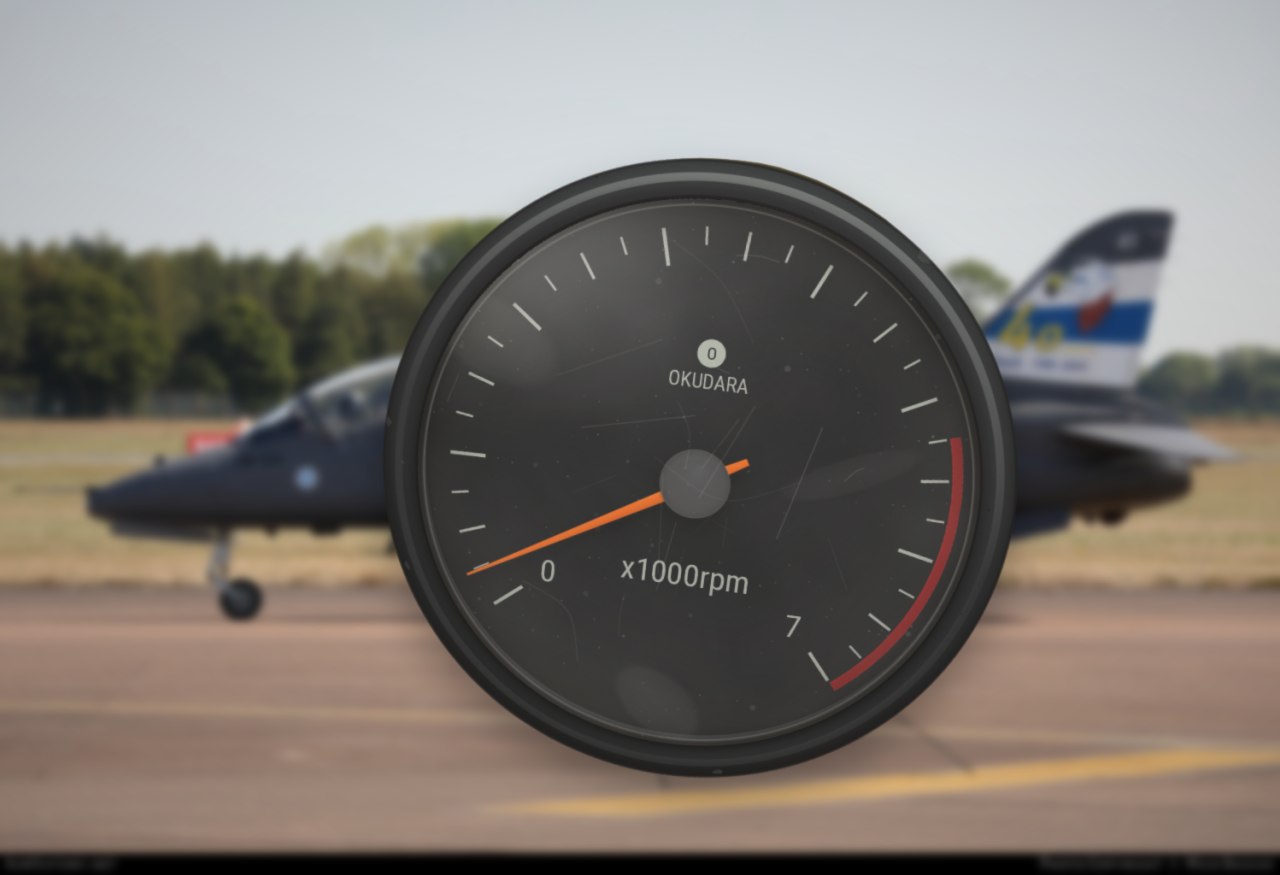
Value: 250 rpm
